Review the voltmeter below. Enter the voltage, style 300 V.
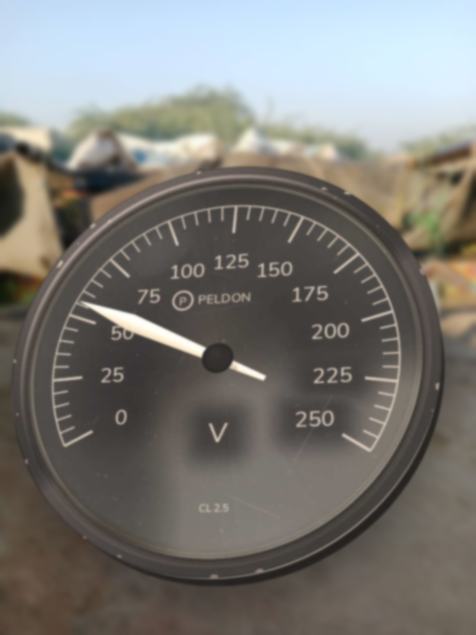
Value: 55 V
